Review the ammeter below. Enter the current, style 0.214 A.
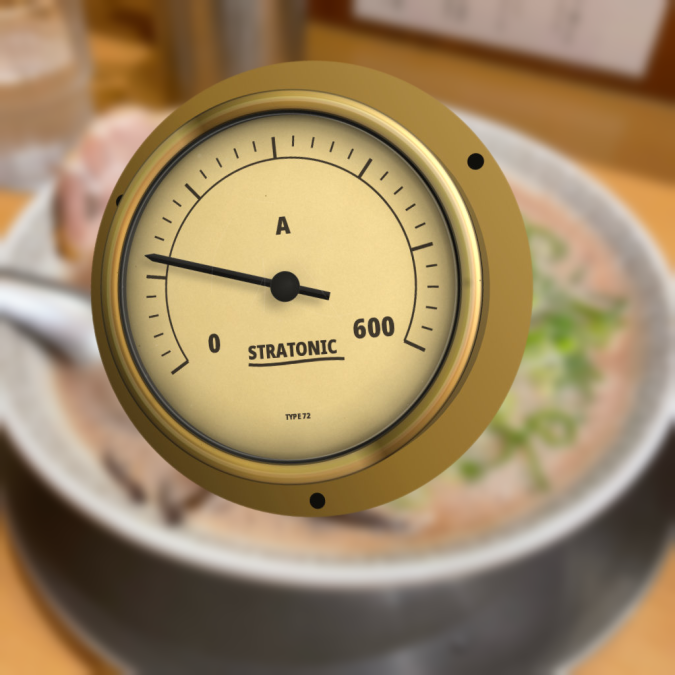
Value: 120 A
